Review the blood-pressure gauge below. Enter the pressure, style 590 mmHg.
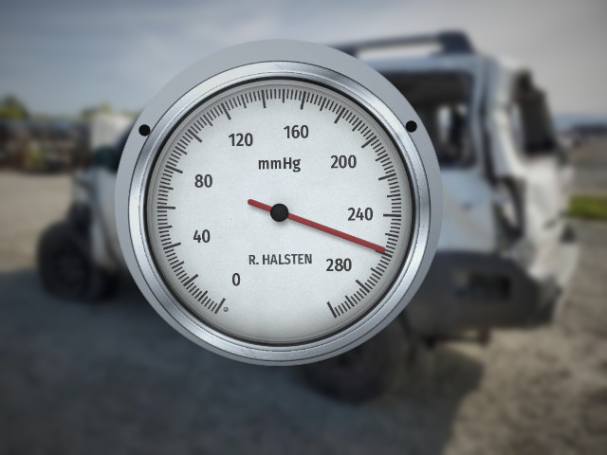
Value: 258 mmHg
